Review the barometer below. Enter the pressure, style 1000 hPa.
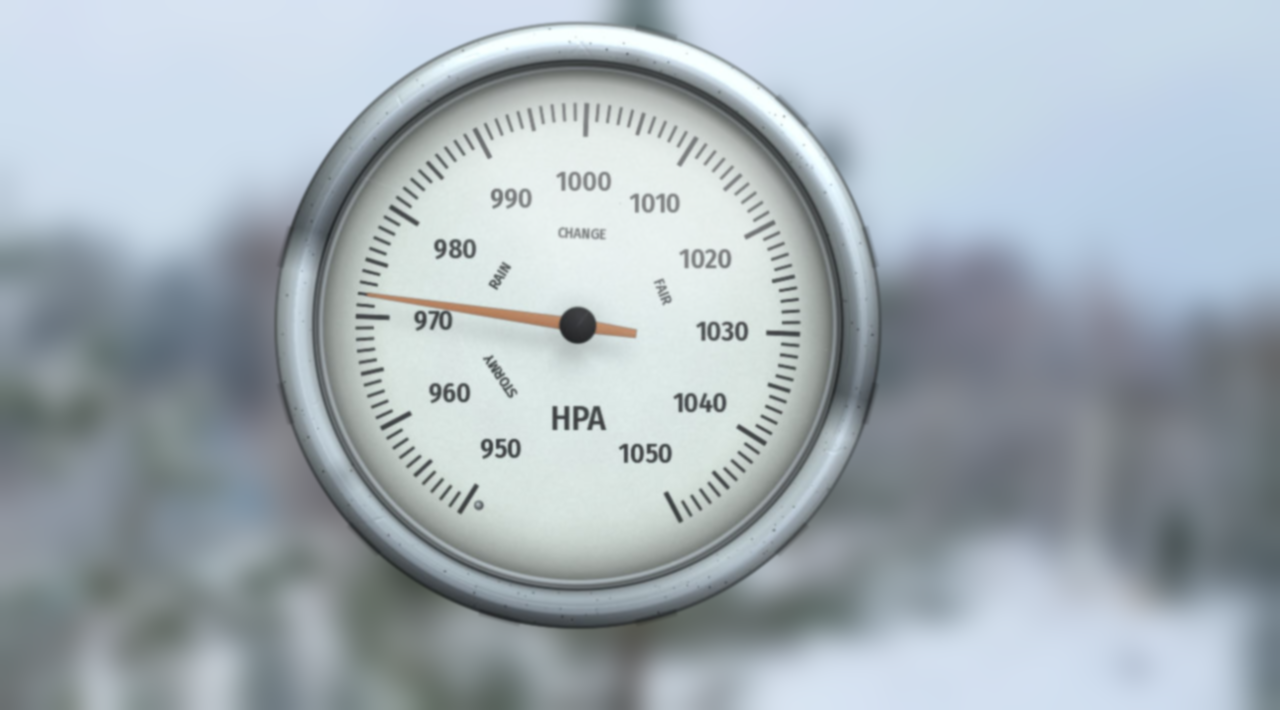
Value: 972 hPa
